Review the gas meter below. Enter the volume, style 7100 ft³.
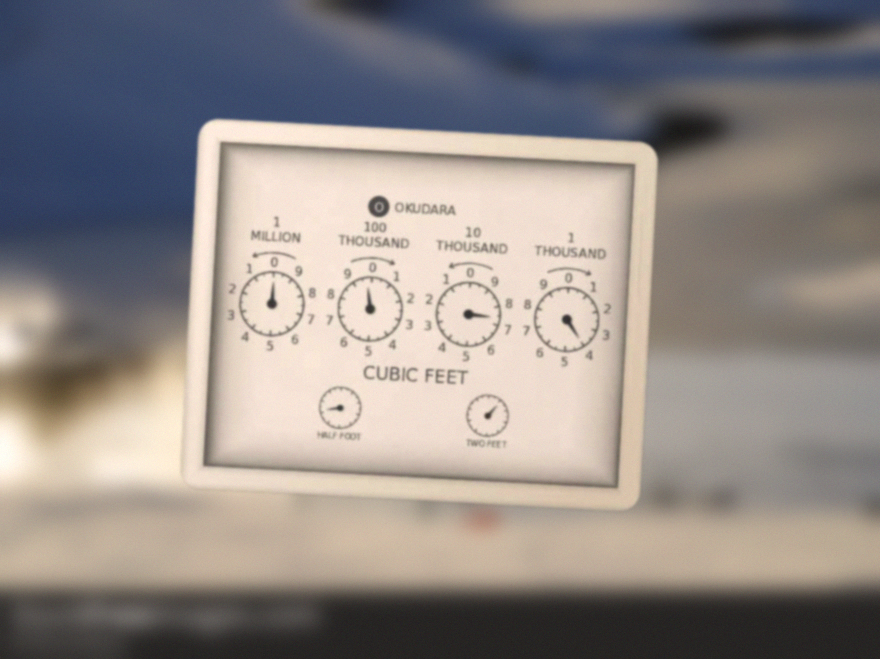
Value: 997400 ft³
